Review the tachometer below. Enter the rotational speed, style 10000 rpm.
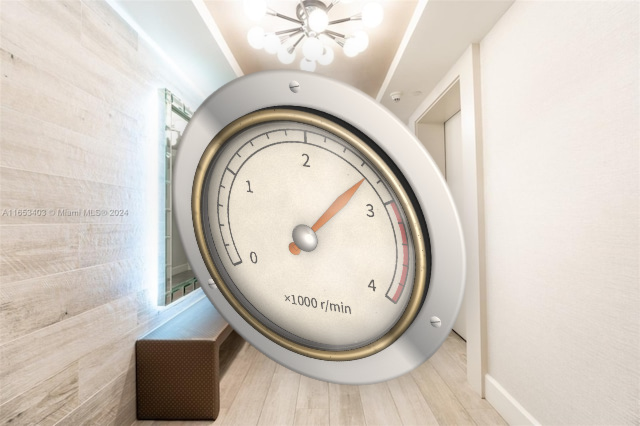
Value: 2700 rpm
